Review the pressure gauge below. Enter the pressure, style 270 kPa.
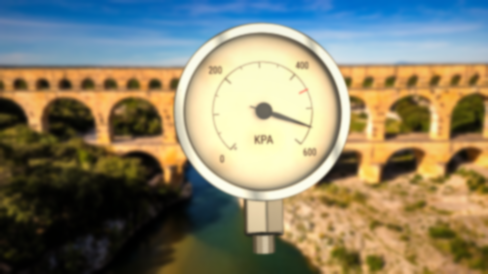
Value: 550 kPa
